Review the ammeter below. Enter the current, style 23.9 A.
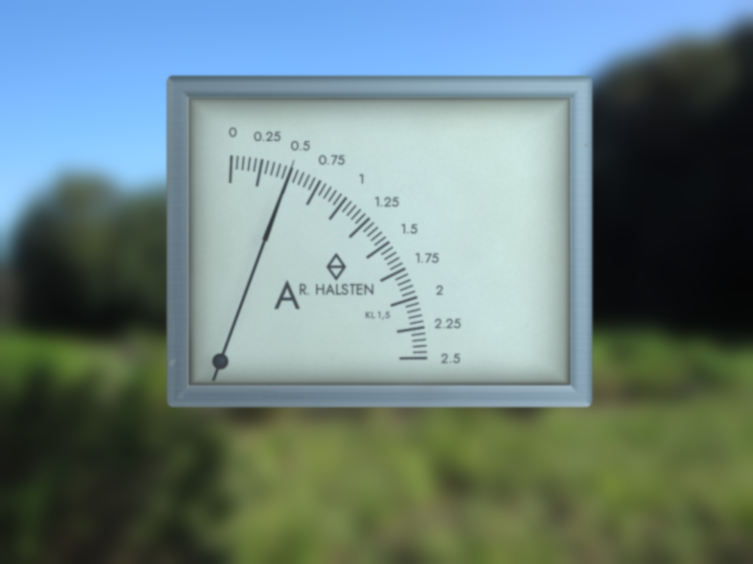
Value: 0.5 A
